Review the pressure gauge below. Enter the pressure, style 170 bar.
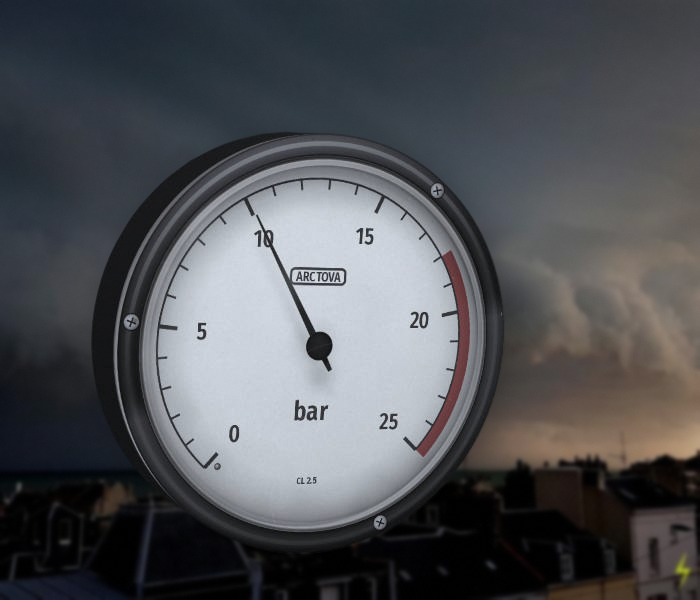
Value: 10 bar
